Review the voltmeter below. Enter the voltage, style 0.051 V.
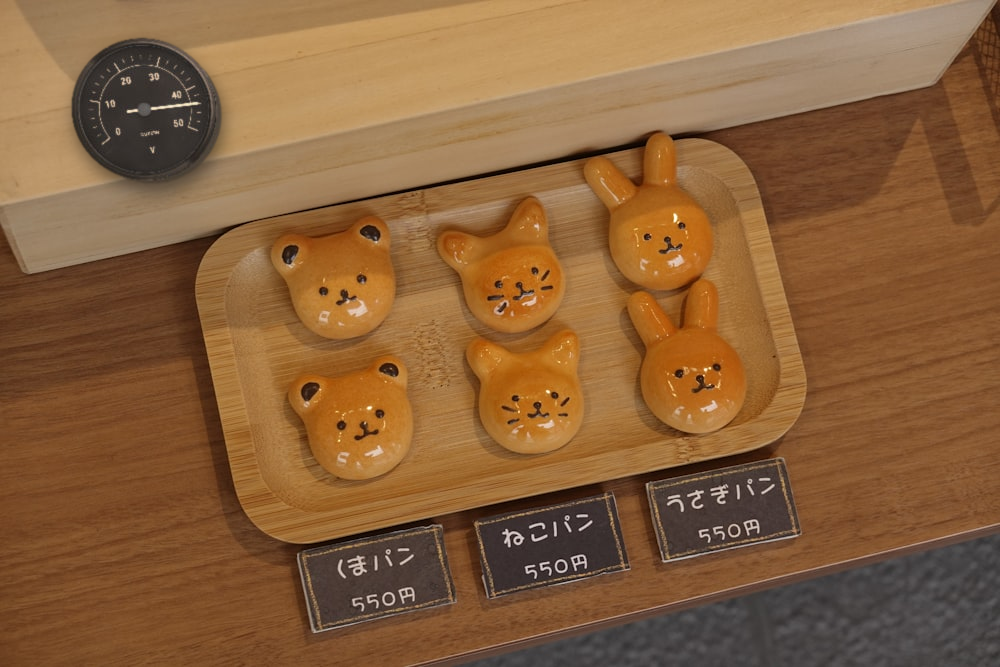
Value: 44 V
